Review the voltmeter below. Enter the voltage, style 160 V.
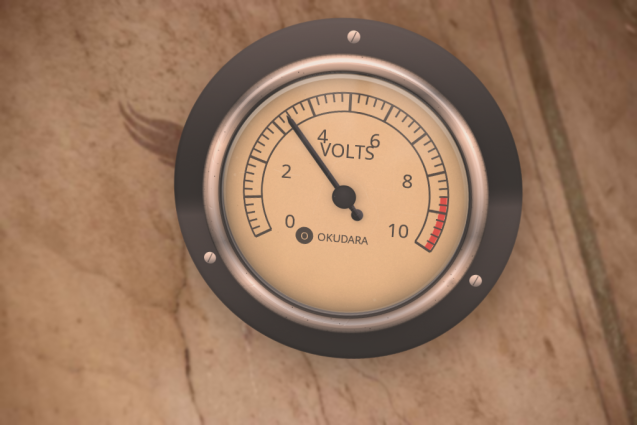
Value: 3.4 V
